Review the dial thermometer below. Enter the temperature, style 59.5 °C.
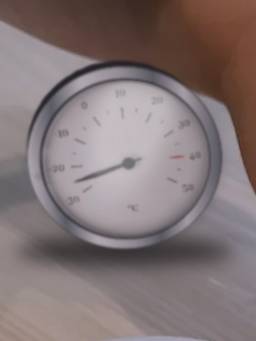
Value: -25 °C
